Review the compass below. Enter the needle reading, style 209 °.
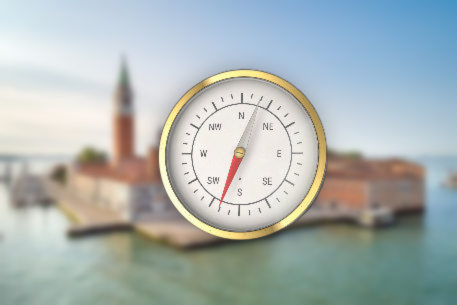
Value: 200 °
